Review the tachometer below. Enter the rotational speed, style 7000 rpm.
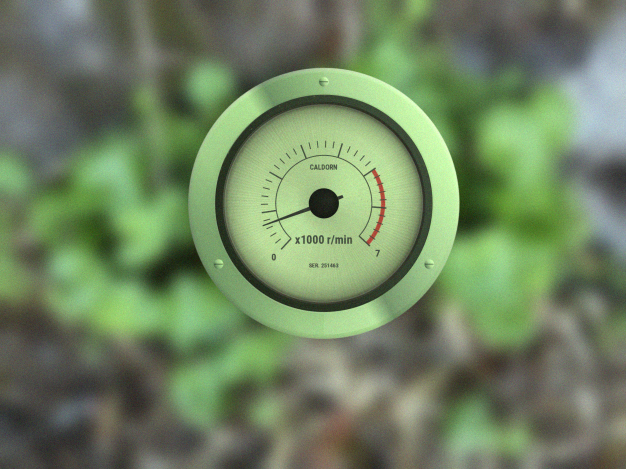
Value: 700 rpm
